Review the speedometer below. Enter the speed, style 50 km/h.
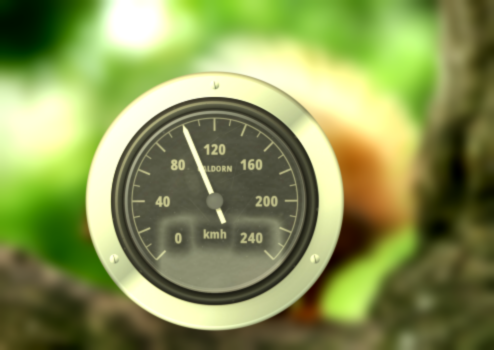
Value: 100 km/h
